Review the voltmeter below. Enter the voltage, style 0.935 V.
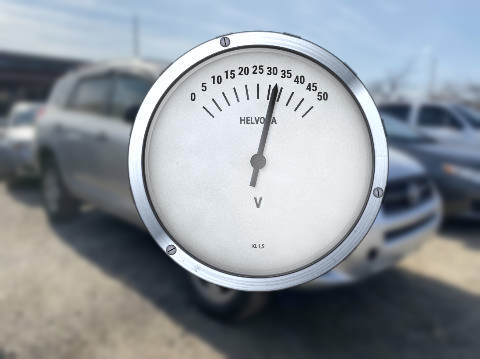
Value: 32.5 V
